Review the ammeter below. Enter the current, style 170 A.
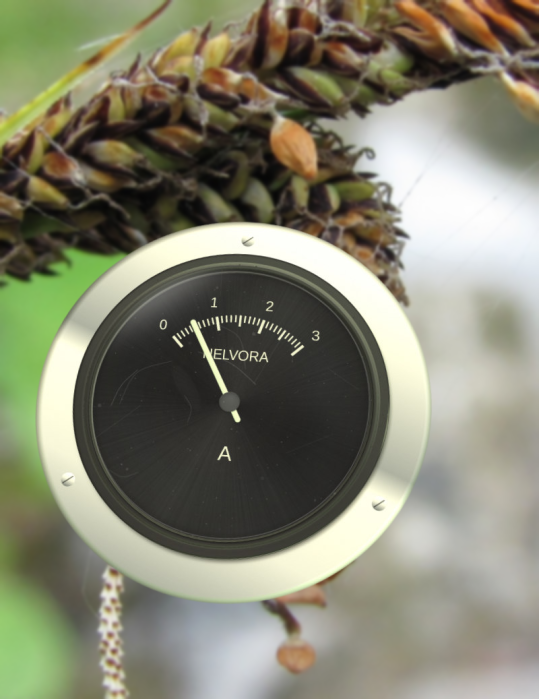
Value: 0.5 A
